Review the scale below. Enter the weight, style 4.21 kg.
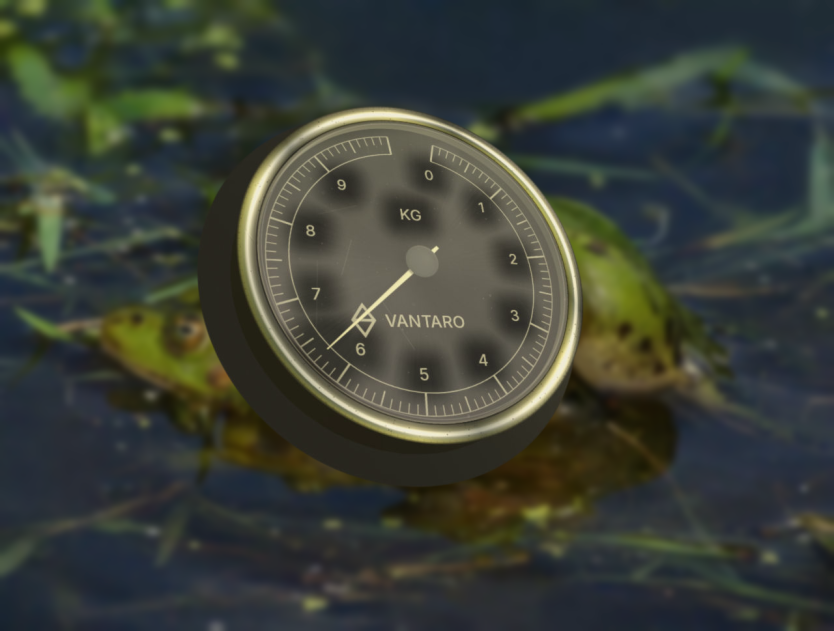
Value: 6.3 kg
